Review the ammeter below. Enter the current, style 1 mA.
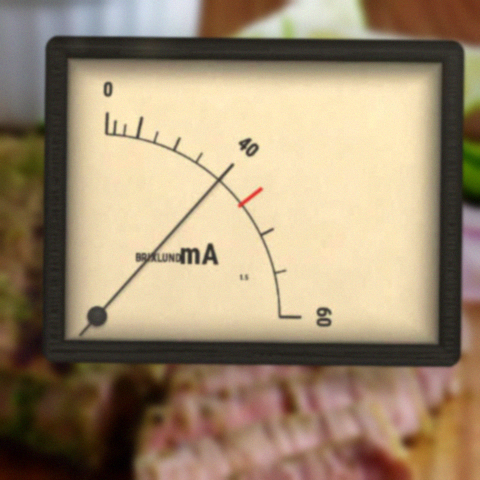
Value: 40 mA
